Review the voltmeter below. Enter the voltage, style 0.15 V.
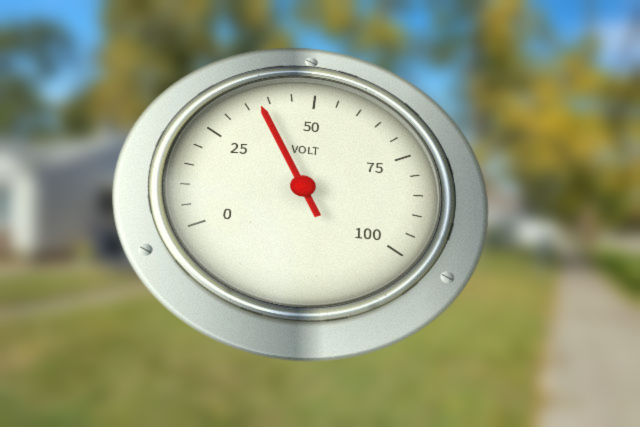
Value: 37.5 V
